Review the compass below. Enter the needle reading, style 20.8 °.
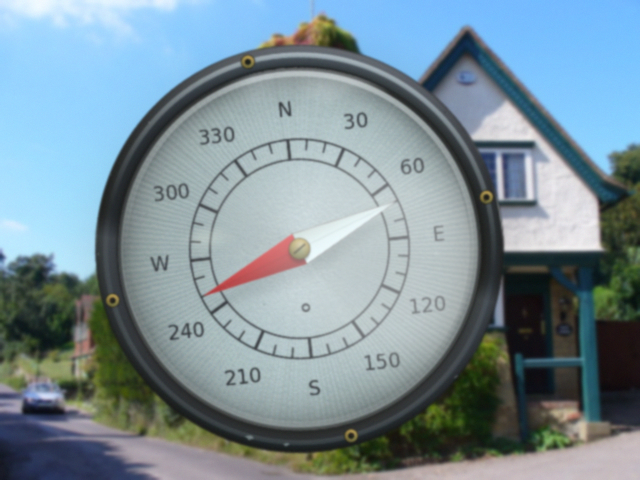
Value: 250 °
